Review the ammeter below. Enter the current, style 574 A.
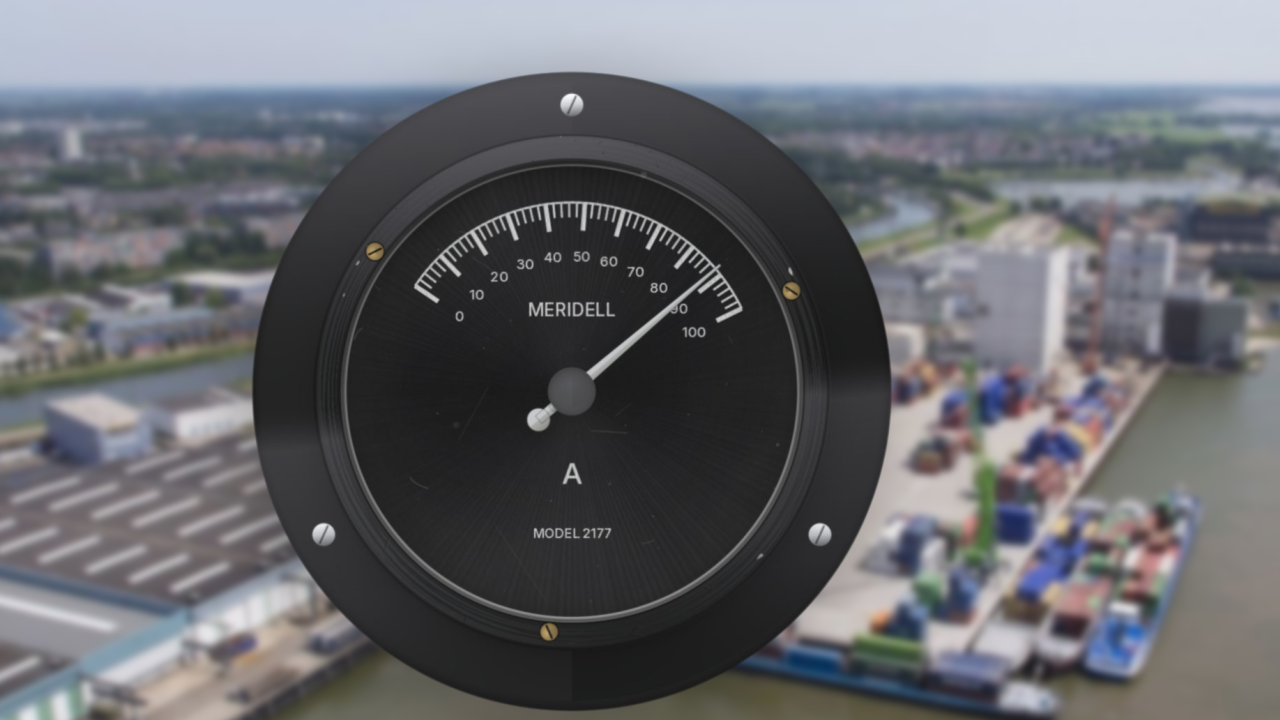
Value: 88 A
